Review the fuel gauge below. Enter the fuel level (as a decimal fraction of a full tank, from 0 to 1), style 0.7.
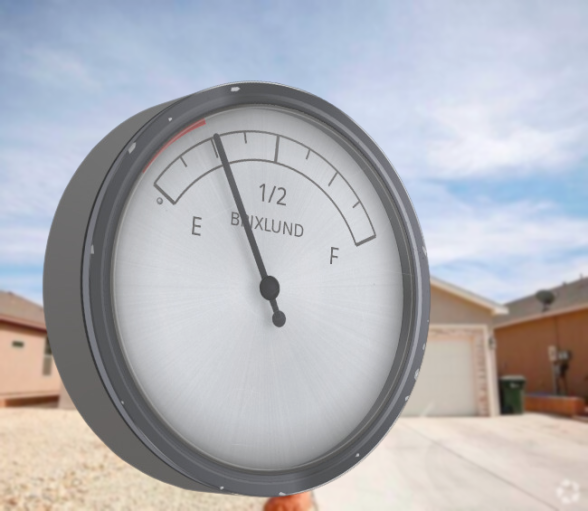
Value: 0.25
